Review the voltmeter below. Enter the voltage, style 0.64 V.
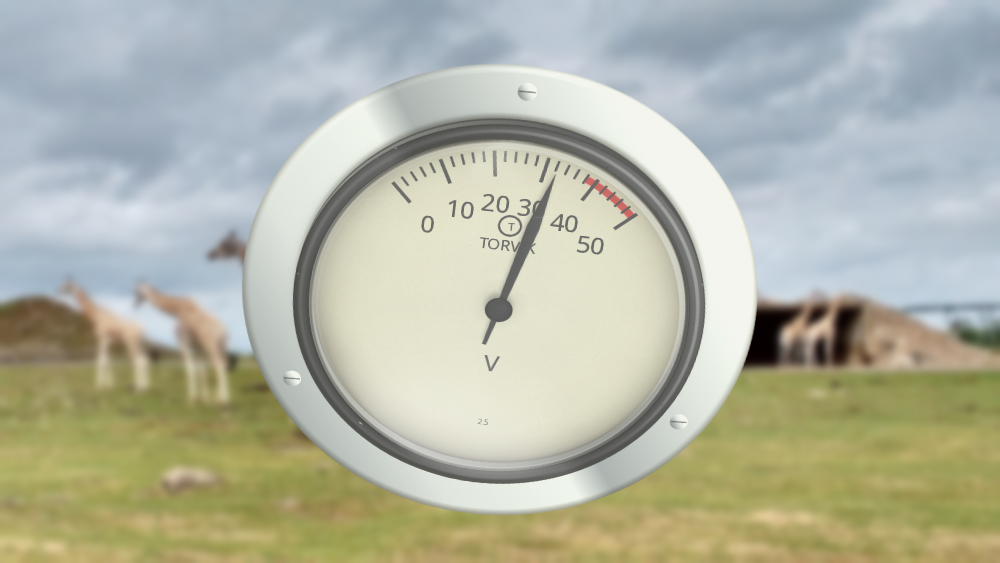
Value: 32 V
